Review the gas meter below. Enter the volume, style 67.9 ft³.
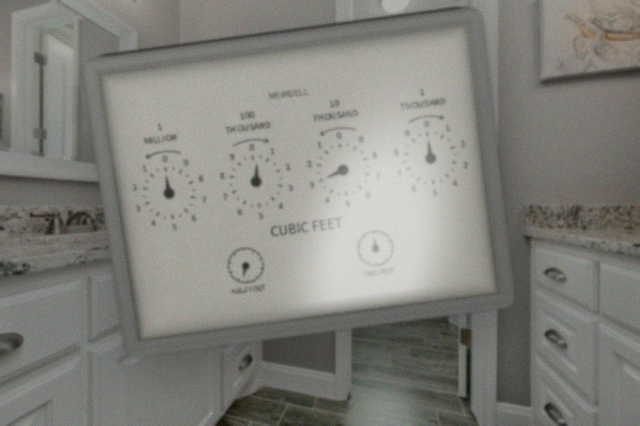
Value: 3000 ft³
